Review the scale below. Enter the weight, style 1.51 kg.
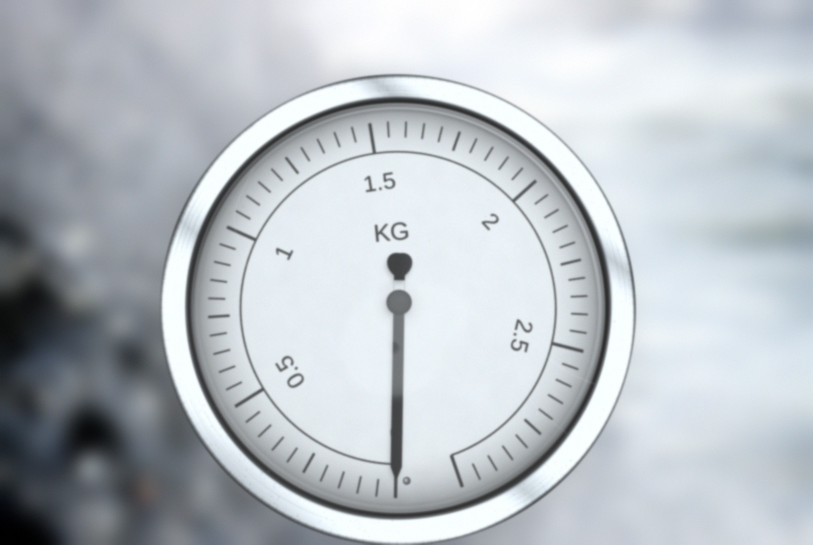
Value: 0 kg
